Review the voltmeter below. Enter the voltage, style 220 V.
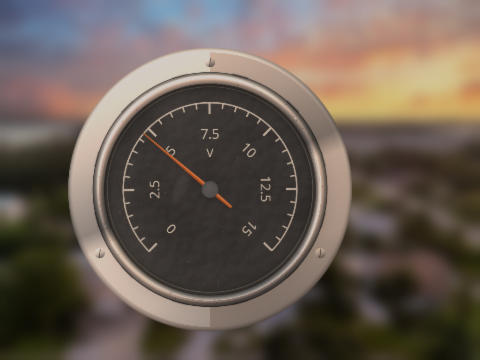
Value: 4.75 V
